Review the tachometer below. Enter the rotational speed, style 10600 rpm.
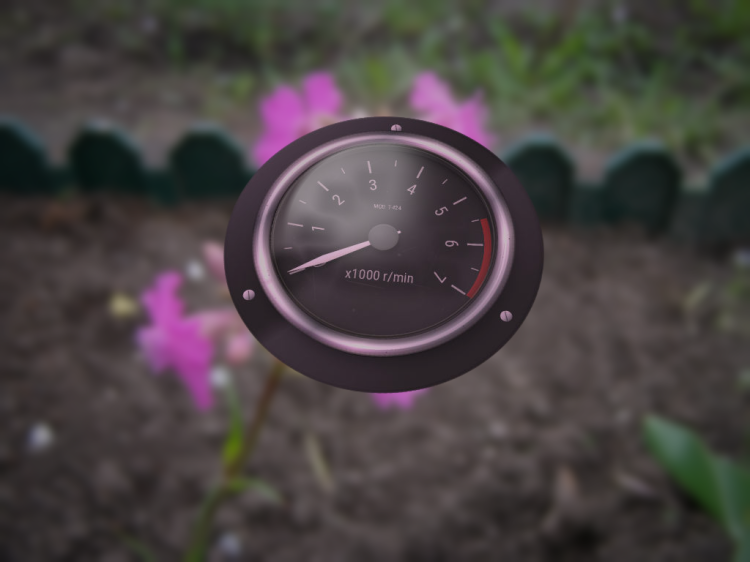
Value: 0 rpm
